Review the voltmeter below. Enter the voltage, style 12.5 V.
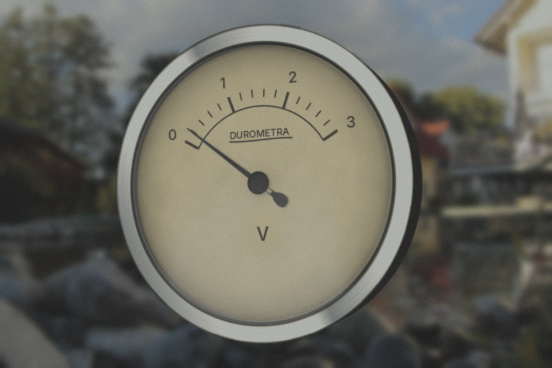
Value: 0.2 V
